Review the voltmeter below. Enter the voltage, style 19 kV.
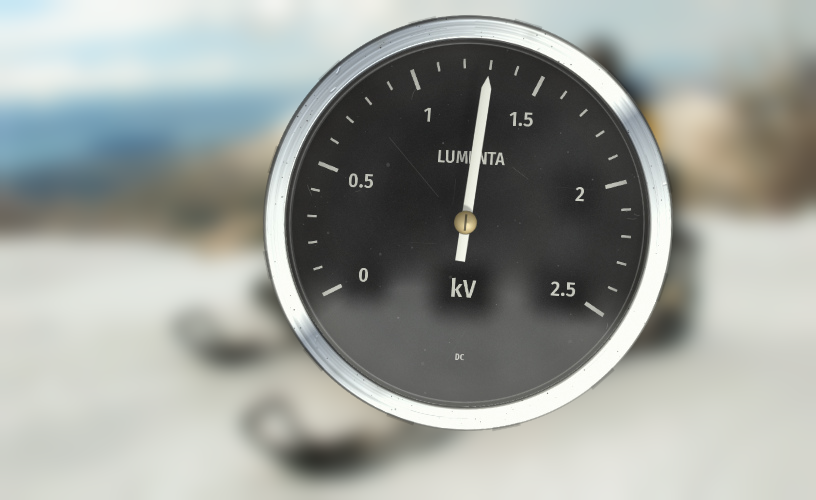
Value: 1.3 kV
